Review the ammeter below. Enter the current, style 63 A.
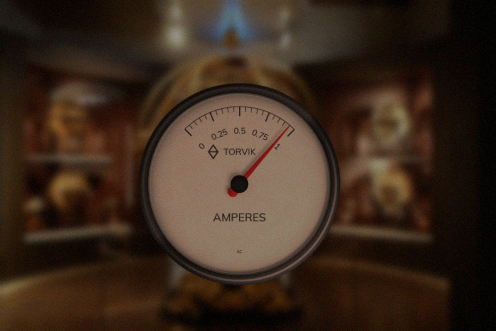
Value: 0.95 A
